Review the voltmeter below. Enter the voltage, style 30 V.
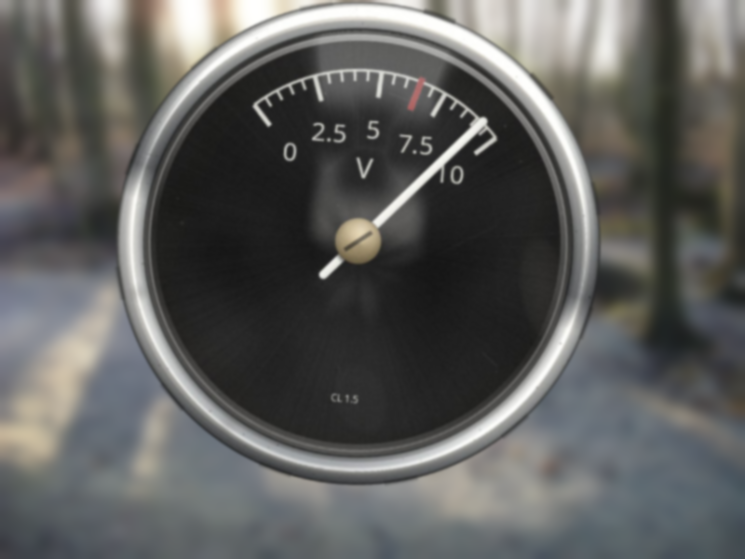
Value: 9.25 V
